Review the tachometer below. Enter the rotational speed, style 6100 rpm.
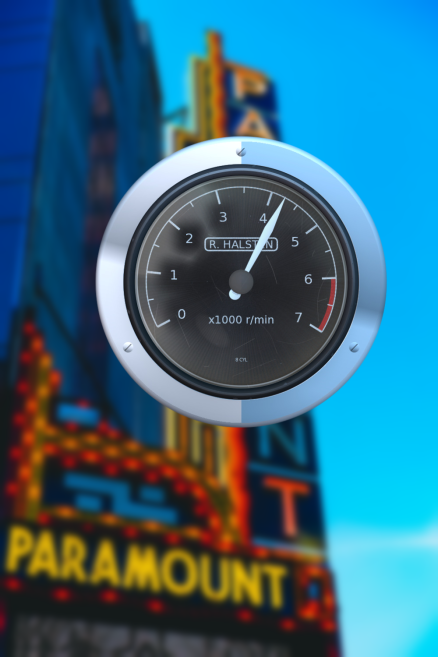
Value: 4250 rpm
